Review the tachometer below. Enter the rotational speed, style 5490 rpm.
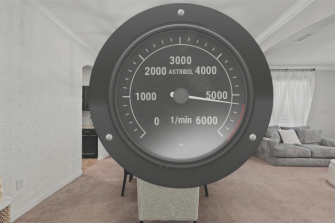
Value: 5200 rpm
